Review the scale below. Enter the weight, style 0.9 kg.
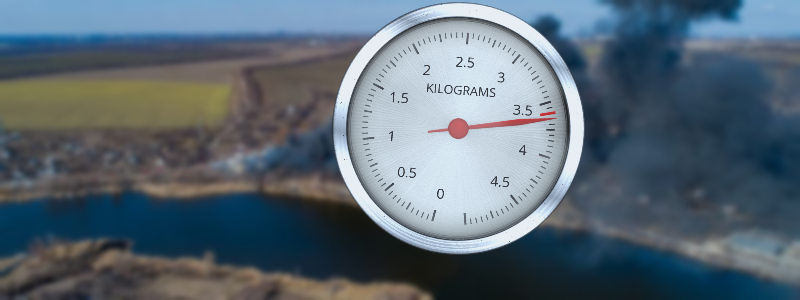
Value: 3.65 kg
